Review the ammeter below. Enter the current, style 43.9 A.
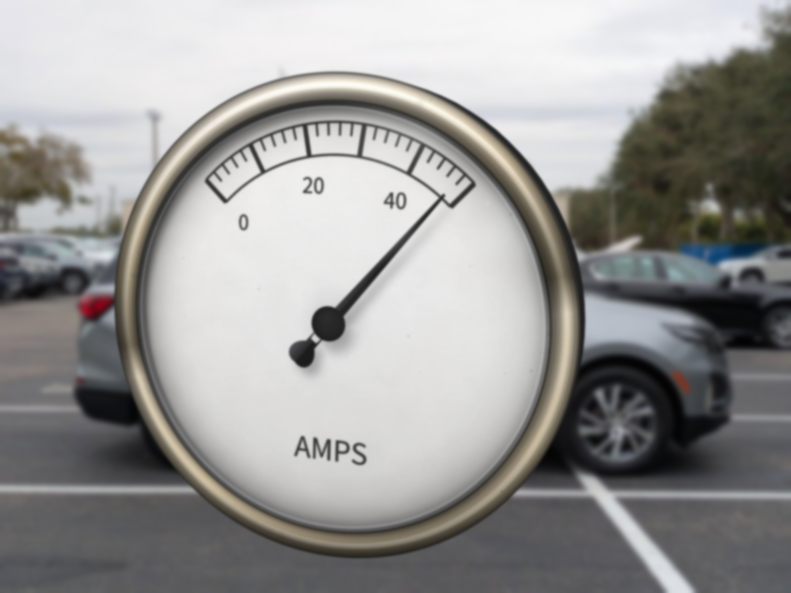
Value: 48 A
